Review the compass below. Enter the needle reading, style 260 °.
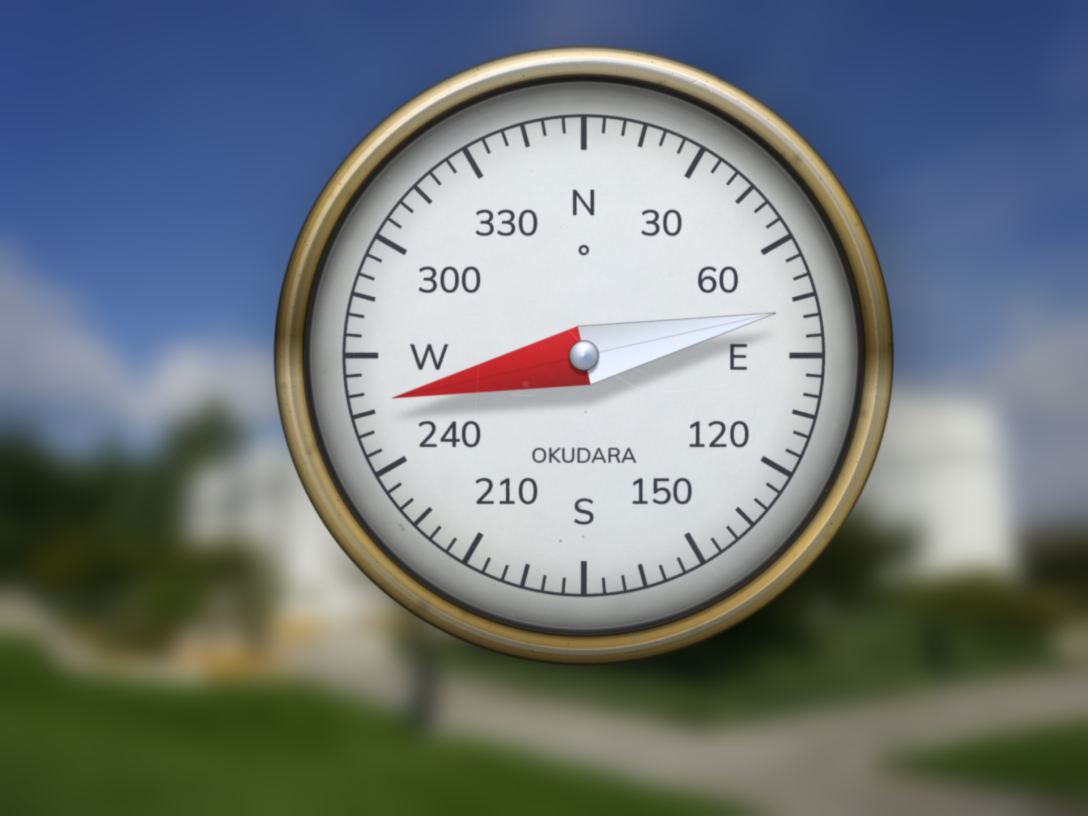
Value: 257.5 °
